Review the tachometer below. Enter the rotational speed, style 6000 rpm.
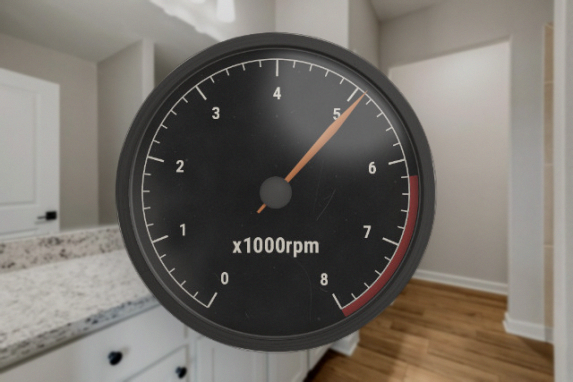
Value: 5100 rpm
